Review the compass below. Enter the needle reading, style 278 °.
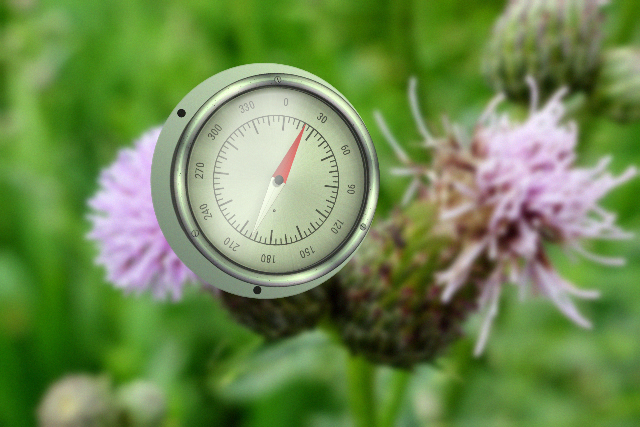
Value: 20 °
